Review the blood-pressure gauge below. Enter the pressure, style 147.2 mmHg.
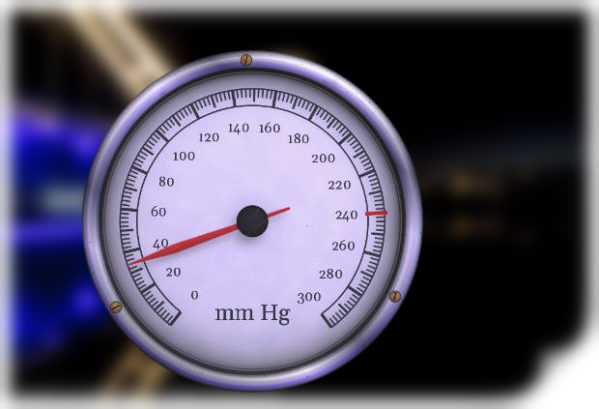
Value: 34 mmHg
